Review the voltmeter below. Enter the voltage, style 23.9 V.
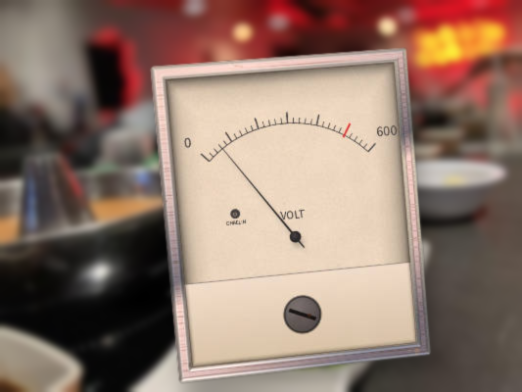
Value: 60 V
